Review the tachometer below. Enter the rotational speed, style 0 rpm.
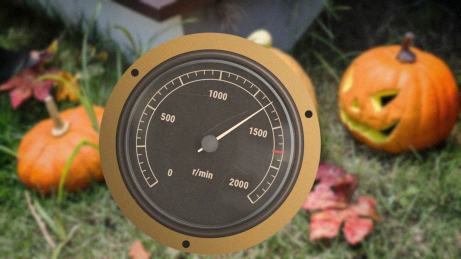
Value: 1350 rpm
